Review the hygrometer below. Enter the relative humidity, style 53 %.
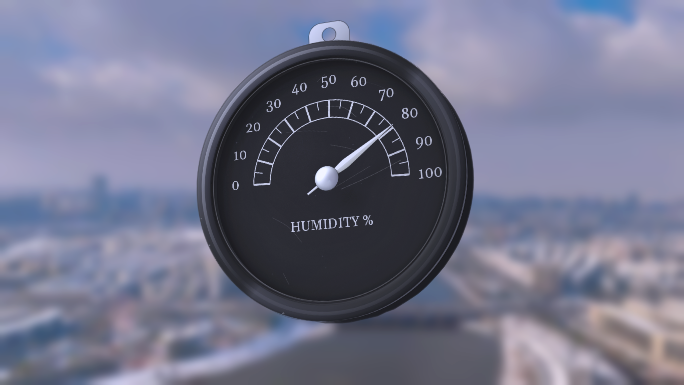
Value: 80 %
